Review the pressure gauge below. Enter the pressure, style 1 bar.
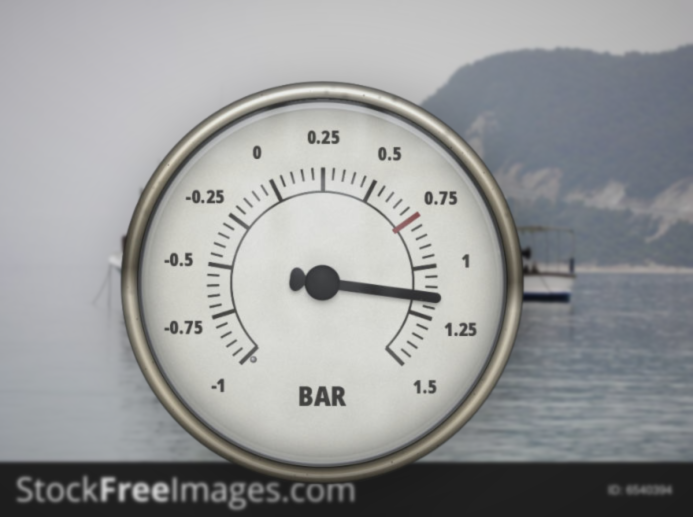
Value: 1.15 bar
